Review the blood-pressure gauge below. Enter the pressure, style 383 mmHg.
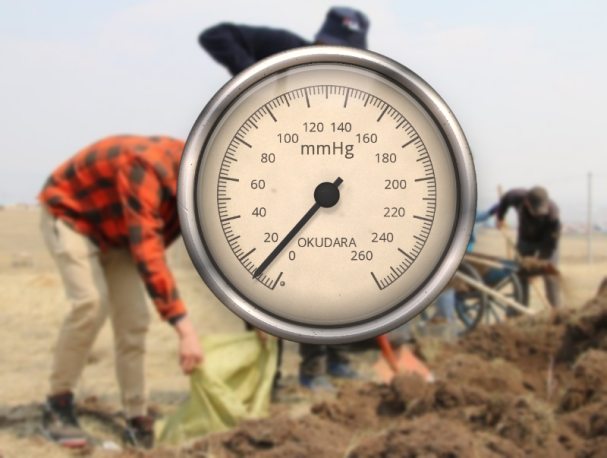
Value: 10 mmHg
